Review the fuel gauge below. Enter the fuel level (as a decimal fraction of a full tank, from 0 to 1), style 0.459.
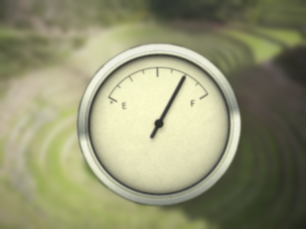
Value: 0.75
